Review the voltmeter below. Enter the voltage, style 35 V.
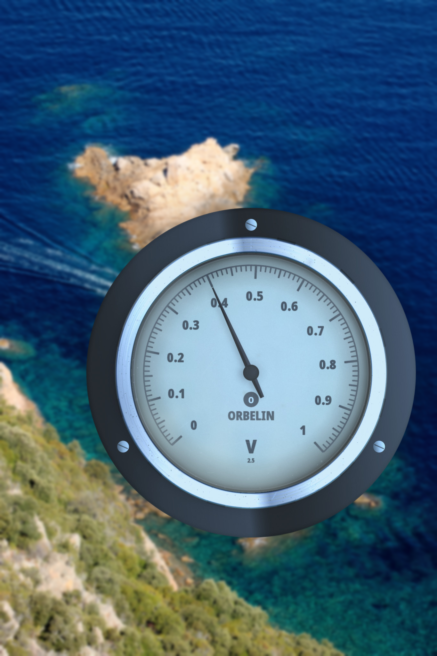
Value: 0.4 V
